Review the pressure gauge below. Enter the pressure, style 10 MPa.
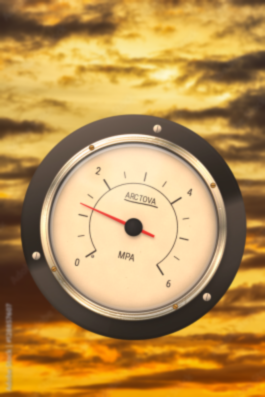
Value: 1.25 MPa
